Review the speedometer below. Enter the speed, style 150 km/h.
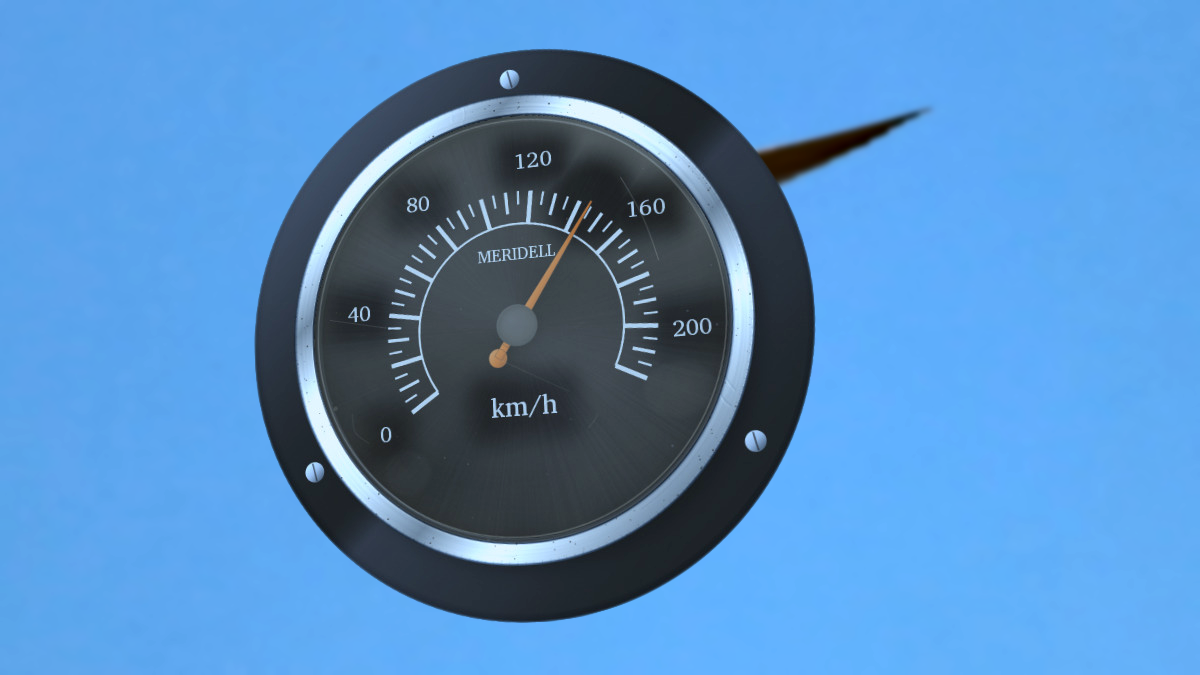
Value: 145 km/h
